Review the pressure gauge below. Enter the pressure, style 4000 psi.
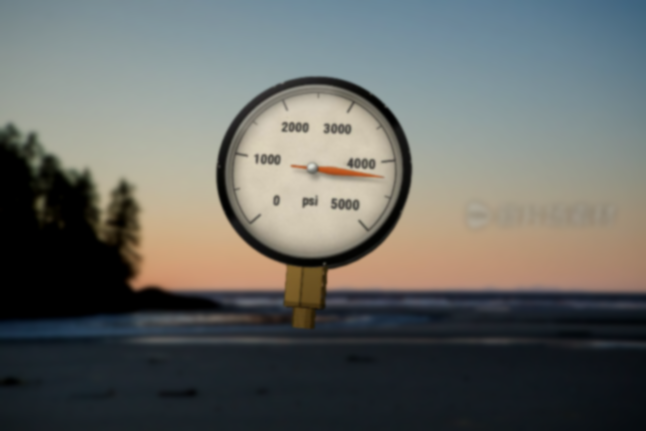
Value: 4250 psi
